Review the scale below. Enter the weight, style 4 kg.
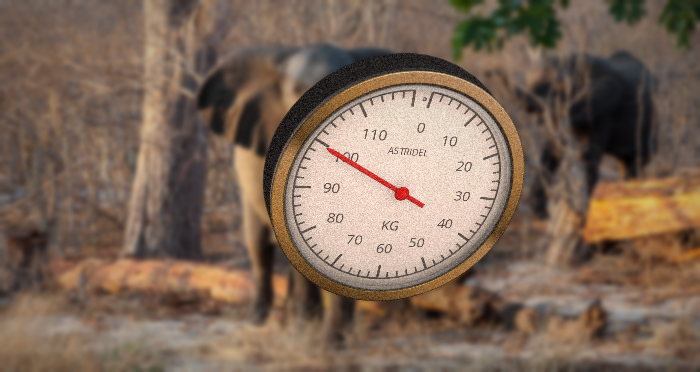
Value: 100 kg
